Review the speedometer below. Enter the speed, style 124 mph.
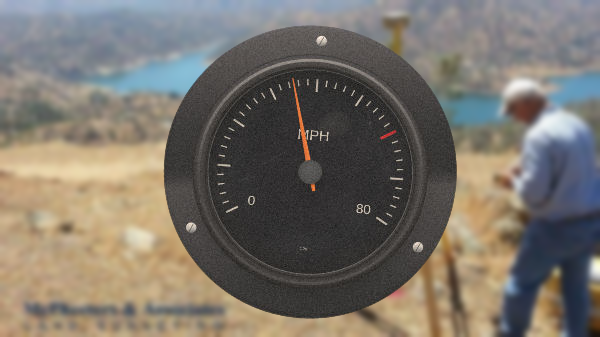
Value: 35 mph
